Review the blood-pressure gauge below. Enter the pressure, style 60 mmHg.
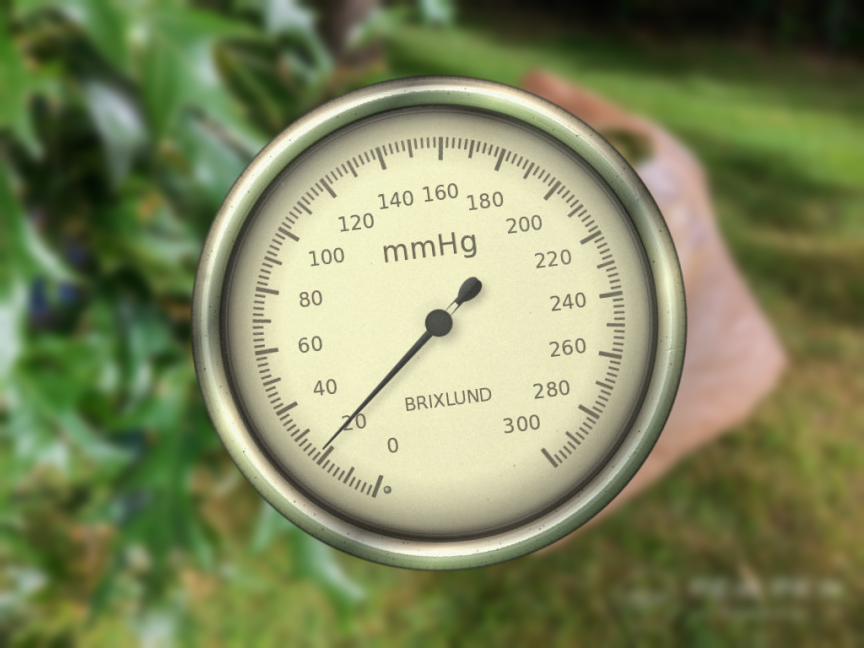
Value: 22 mmHg
